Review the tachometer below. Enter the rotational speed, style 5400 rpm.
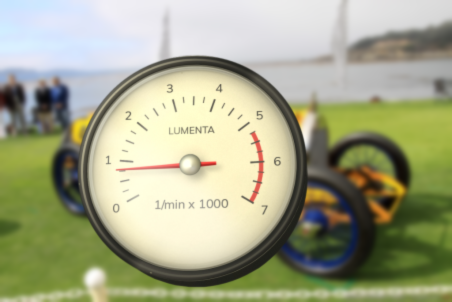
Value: 750 rpm
